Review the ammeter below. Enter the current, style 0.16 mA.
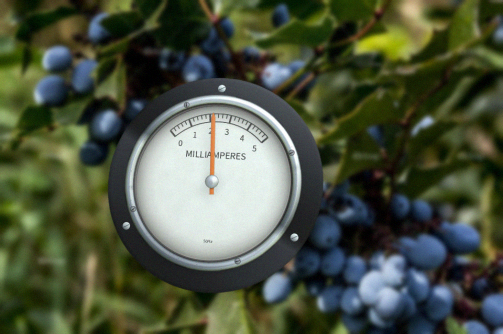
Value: 2.2 mA
